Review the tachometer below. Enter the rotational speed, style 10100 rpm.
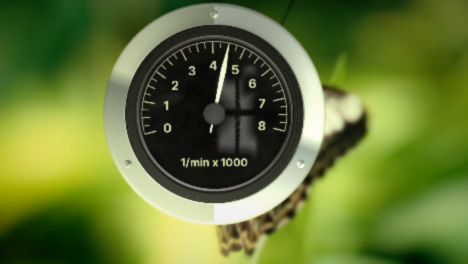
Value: 4500 rpm
